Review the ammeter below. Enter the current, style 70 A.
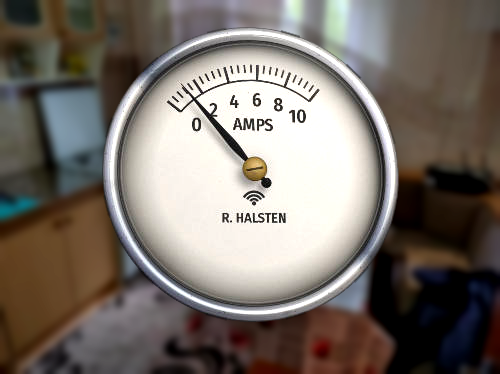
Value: 1.2 A
